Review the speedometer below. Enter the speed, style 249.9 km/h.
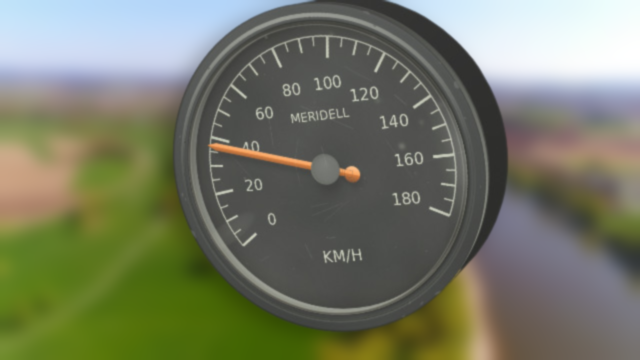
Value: 37.5 km/h
